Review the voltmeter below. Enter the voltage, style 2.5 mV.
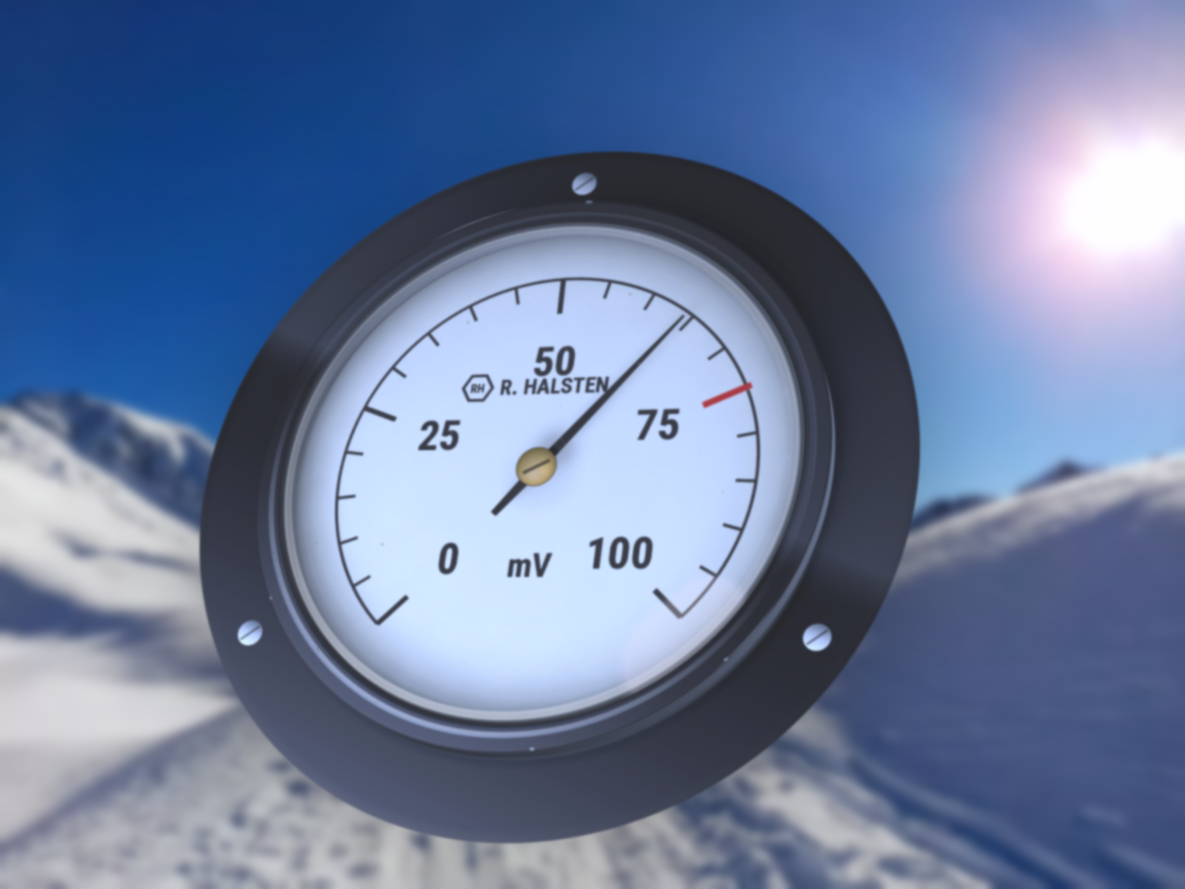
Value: 65 mV
